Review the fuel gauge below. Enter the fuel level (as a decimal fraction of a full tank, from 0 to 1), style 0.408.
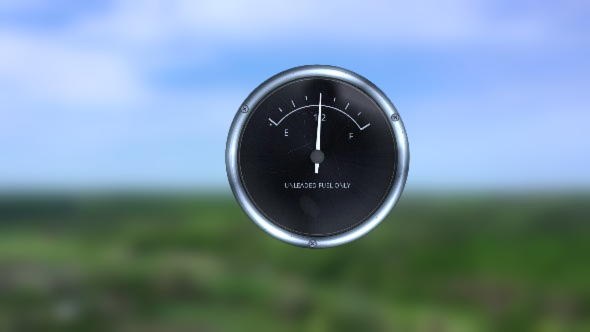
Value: 0.5
